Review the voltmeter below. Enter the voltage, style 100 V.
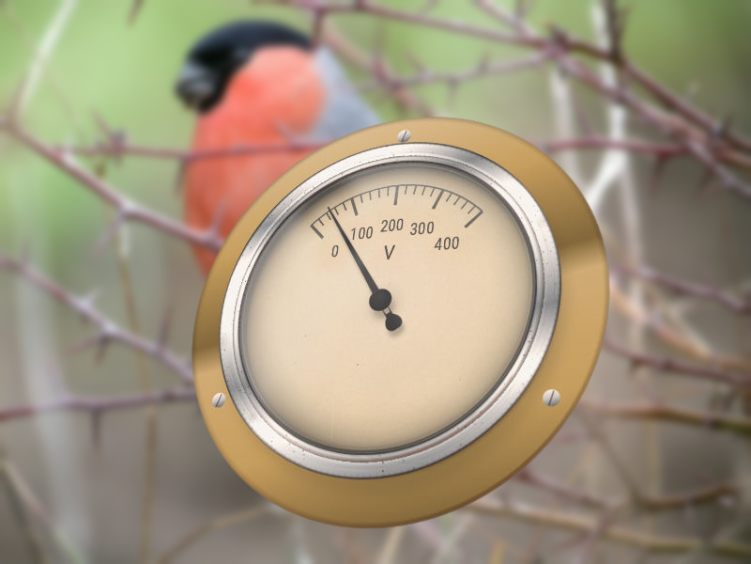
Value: 50 V
